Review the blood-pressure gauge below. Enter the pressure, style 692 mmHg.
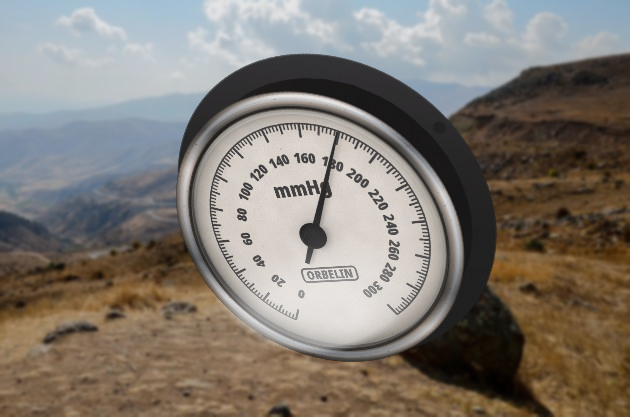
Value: 180 mmHg
